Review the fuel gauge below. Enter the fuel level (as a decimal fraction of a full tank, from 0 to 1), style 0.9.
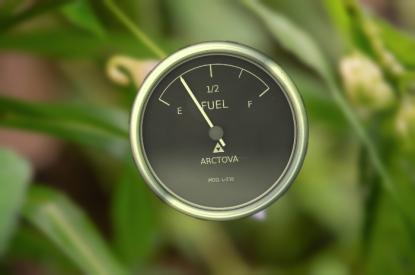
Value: 0.25
